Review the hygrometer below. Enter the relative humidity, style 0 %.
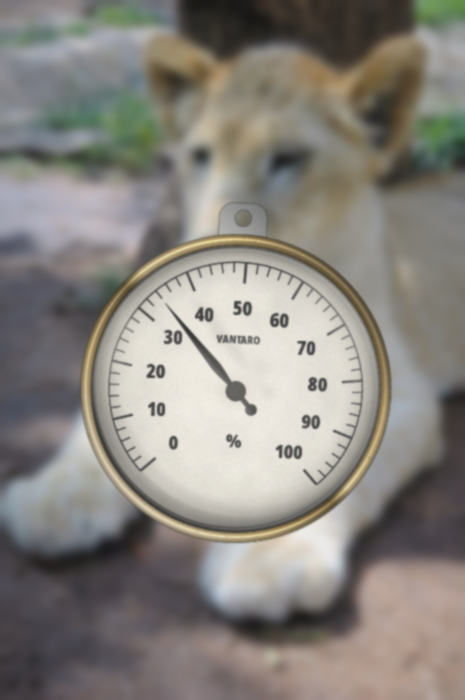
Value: 34 %
